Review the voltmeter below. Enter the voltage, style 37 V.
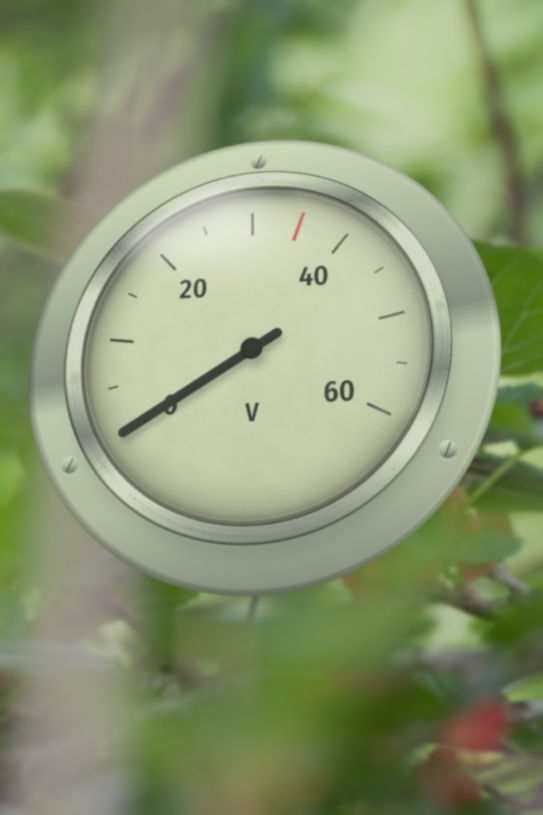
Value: 0 V
